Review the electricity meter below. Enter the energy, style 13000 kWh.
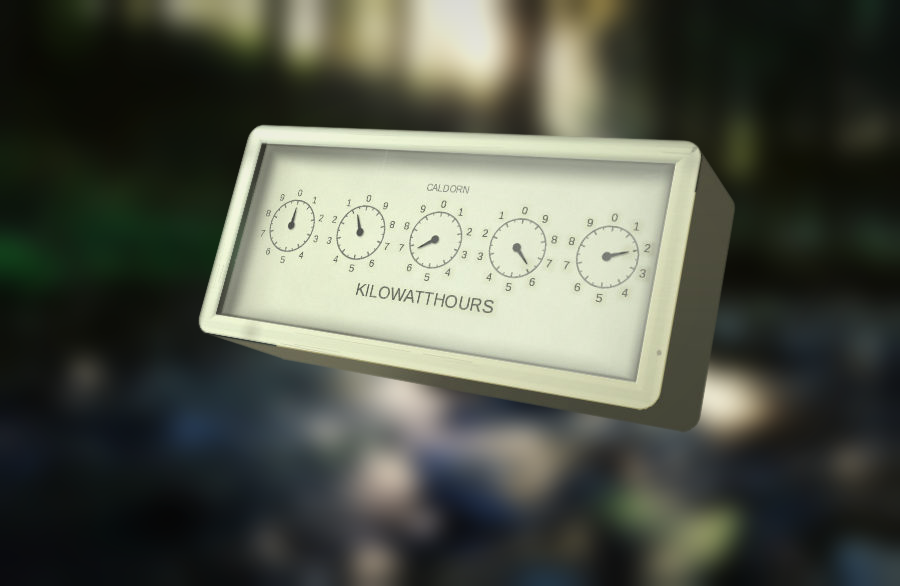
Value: 662 kWh
